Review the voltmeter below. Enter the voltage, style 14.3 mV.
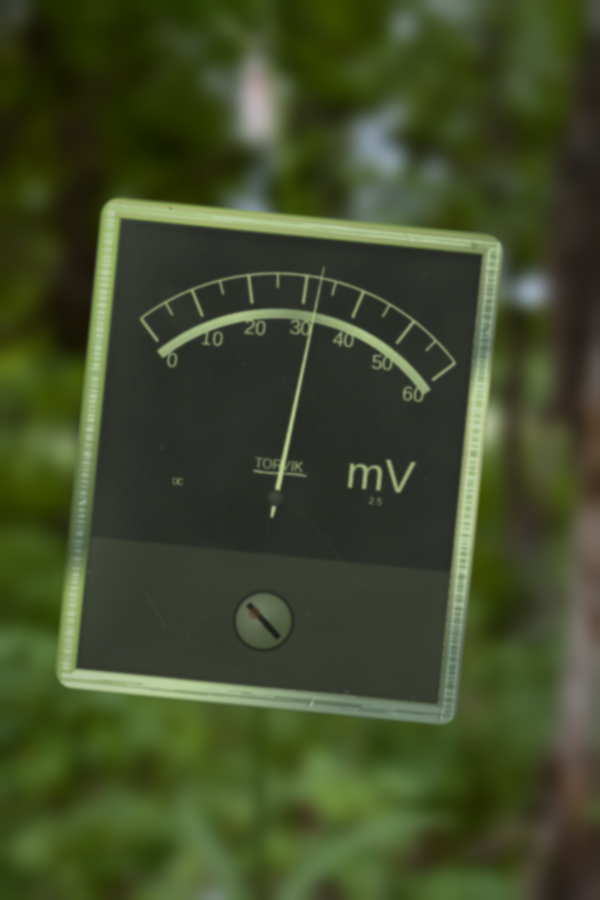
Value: 32.5 mV
